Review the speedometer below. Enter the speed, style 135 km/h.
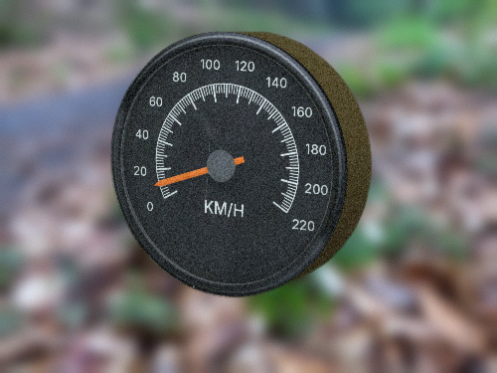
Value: 10 km/h
